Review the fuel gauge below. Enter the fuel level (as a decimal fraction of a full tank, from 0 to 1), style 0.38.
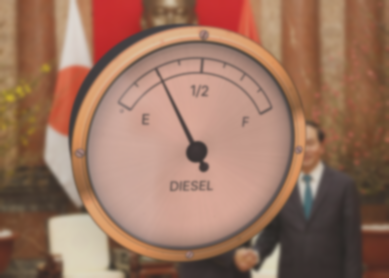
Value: 0.25
